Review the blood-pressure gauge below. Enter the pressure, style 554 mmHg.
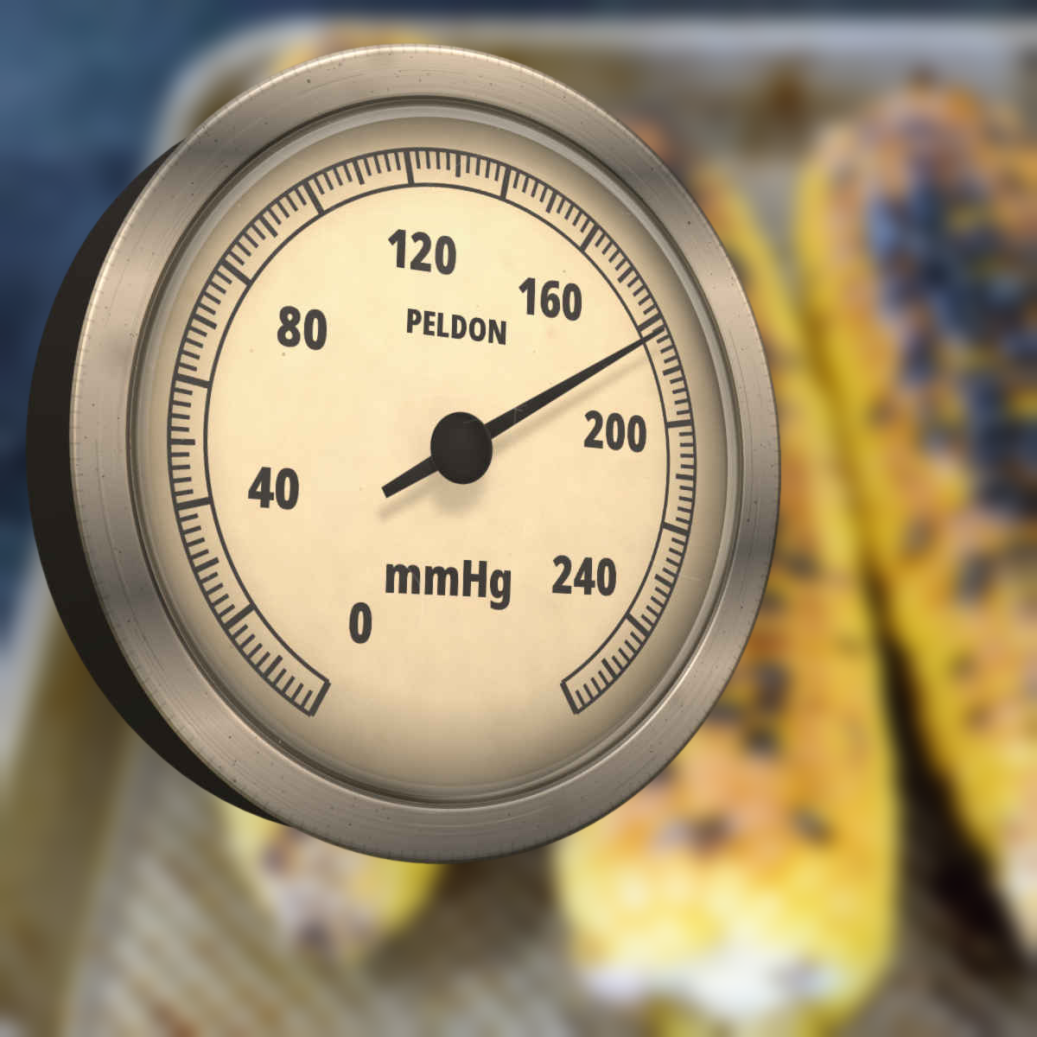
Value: 182 mmHg
